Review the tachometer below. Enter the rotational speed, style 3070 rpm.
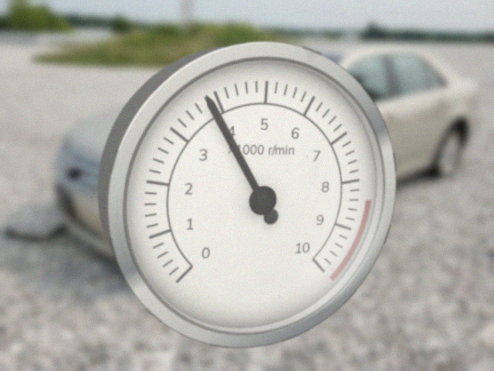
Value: 3800 rpm
